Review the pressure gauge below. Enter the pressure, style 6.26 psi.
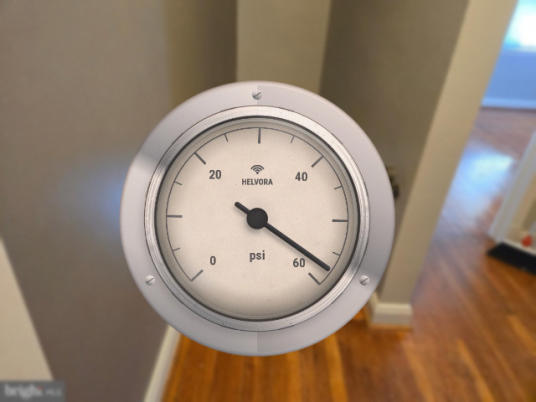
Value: 57.5 psi
